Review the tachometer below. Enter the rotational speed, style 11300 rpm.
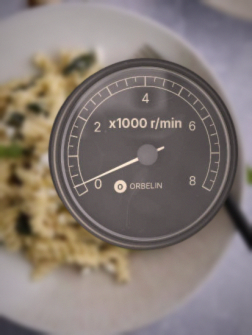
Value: 250 rpm
